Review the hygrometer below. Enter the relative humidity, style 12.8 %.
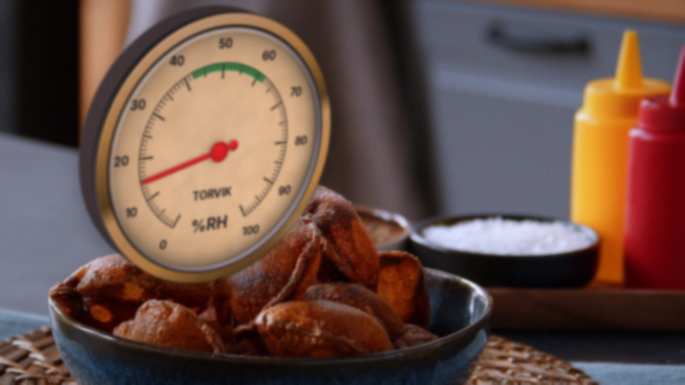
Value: 15 %
